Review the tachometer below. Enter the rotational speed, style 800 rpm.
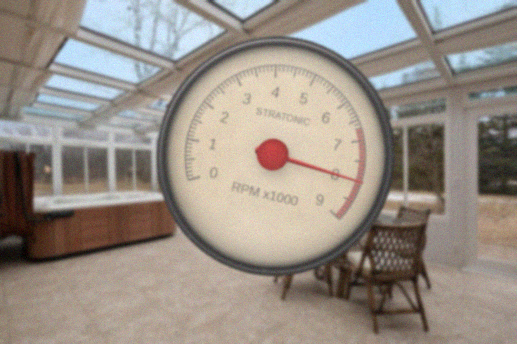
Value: 8000 rpm
